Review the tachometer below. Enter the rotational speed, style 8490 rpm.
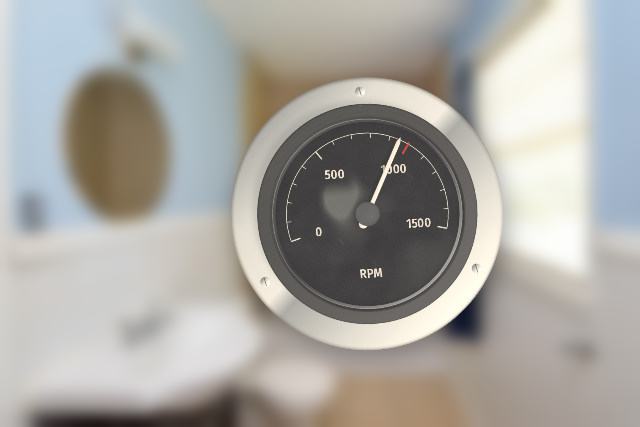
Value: 950 rpm
